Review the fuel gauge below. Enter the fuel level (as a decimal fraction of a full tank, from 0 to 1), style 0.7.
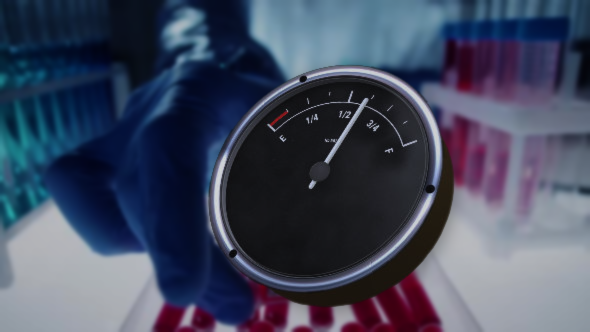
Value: 0.625
